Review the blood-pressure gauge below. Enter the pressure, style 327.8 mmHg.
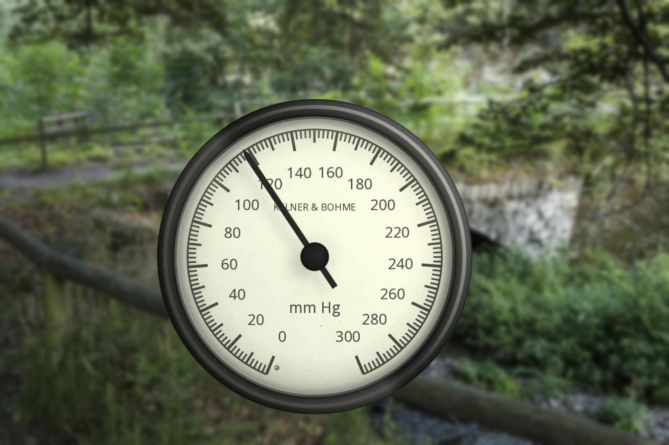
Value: 118 mmHg
